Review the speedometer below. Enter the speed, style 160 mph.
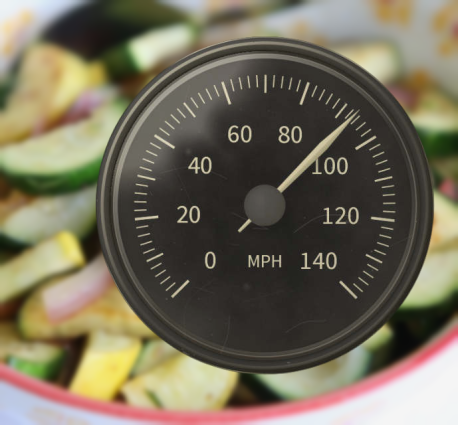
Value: 93 mph
